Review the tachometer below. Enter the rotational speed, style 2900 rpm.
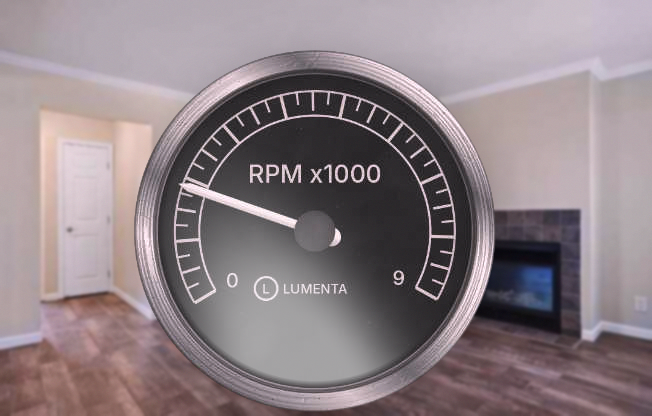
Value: 1875 rpm
